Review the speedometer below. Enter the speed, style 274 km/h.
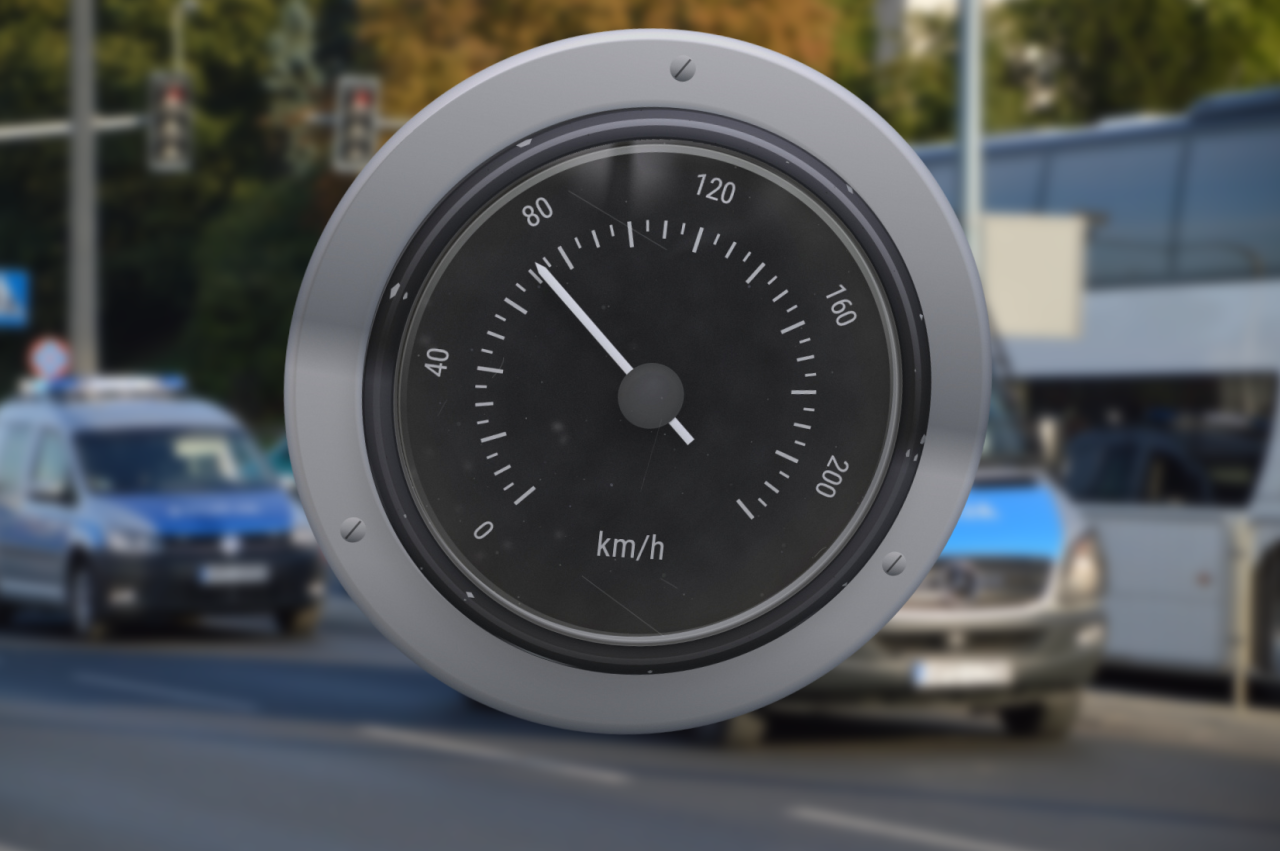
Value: 72.5 km/h
